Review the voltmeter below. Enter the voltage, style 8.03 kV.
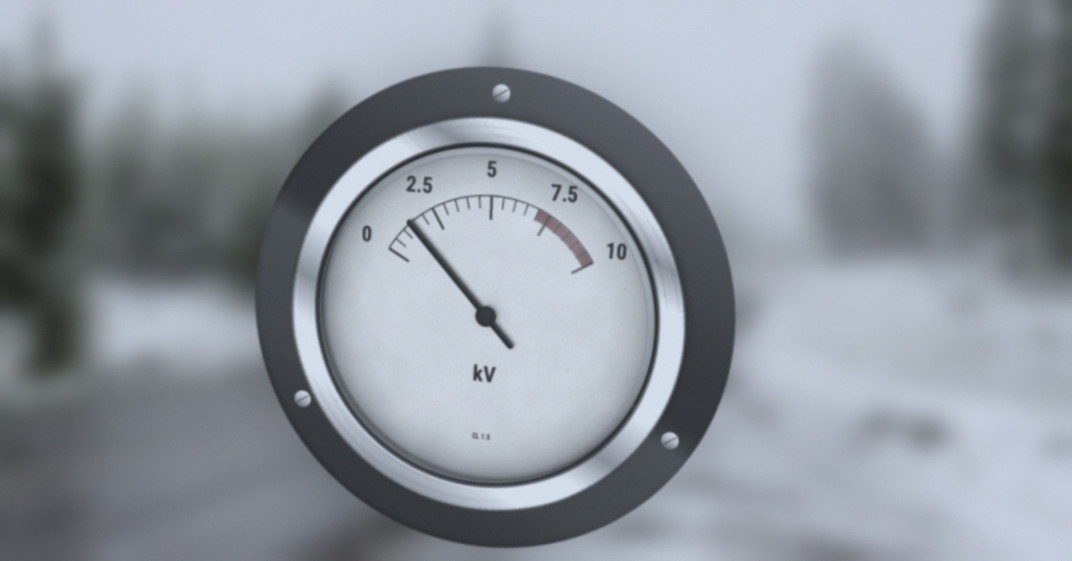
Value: 1.5 kV
